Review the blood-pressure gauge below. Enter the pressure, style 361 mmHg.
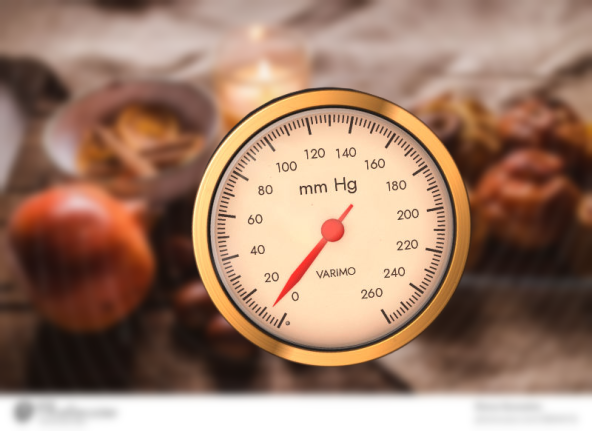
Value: 8 mmHg
